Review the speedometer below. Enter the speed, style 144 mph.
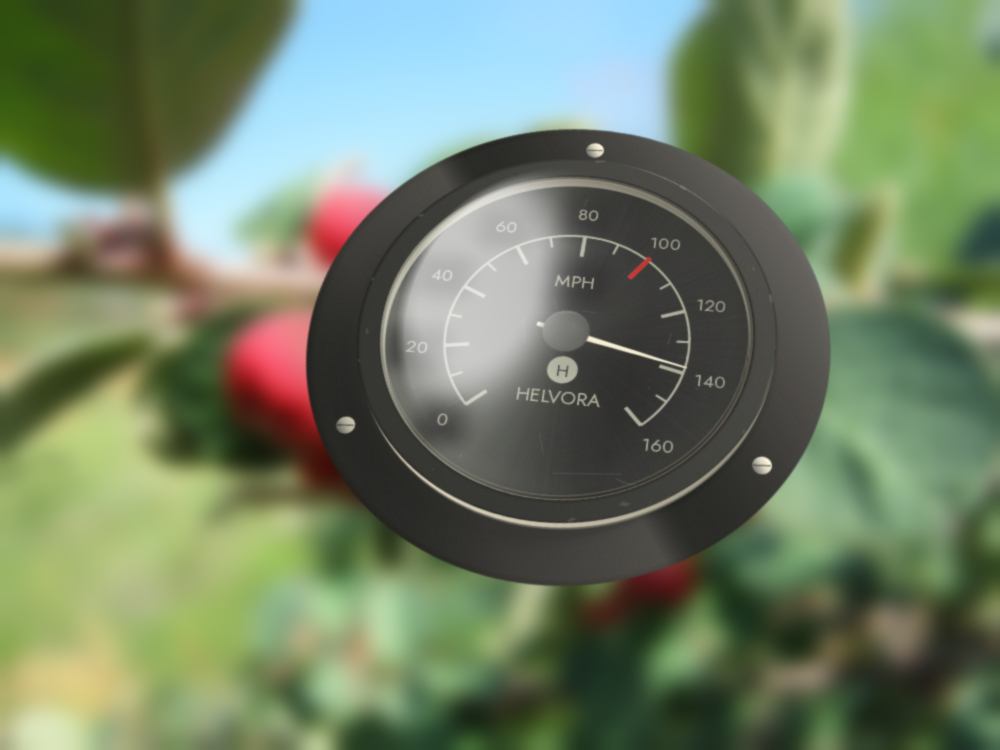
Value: 140 mph
